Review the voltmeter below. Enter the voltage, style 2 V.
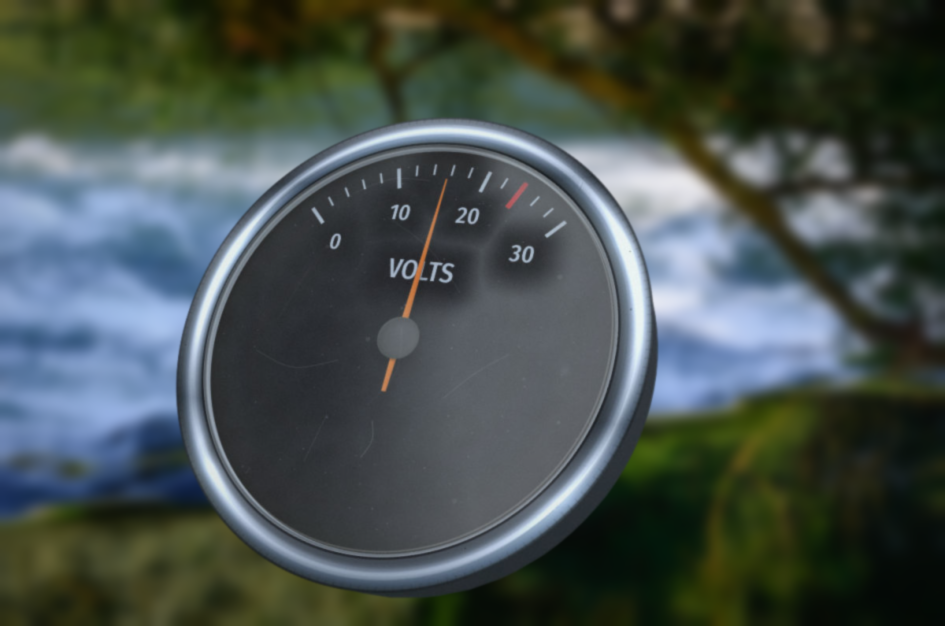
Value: 16 V
